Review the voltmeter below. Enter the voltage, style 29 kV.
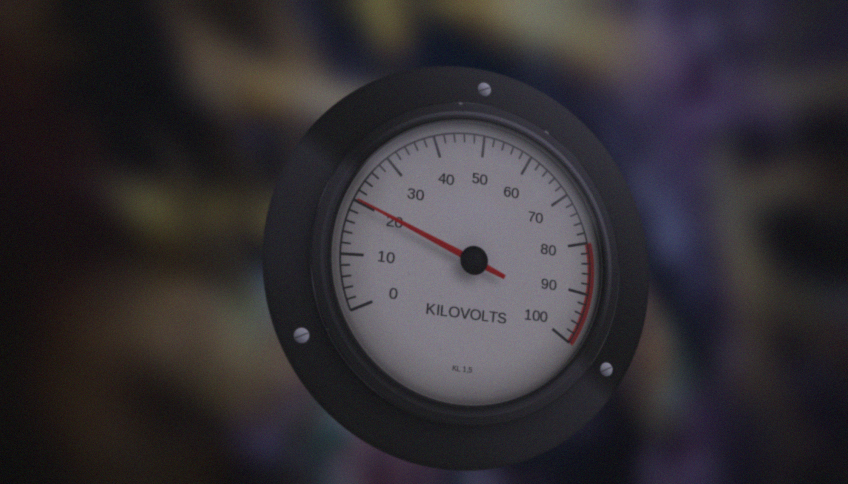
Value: 20 kV
